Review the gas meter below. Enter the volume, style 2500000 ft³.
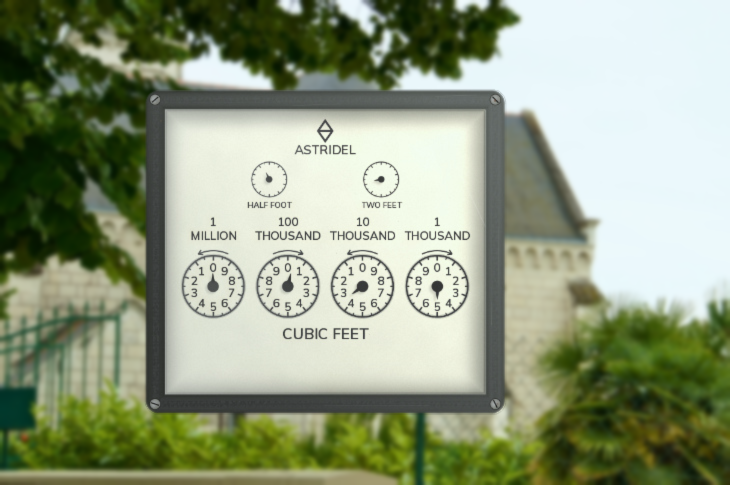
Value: 3500 ft³
